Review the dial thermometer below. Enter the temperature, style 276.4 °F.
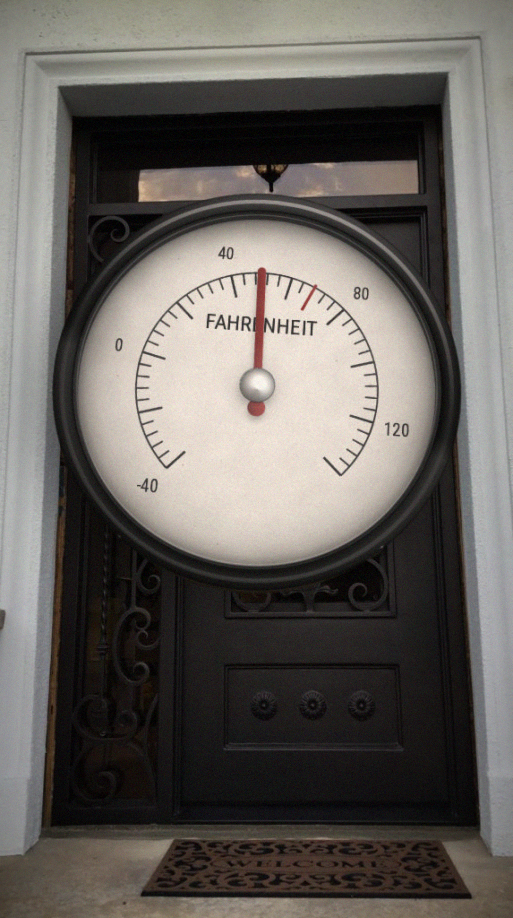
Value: 50 °F
